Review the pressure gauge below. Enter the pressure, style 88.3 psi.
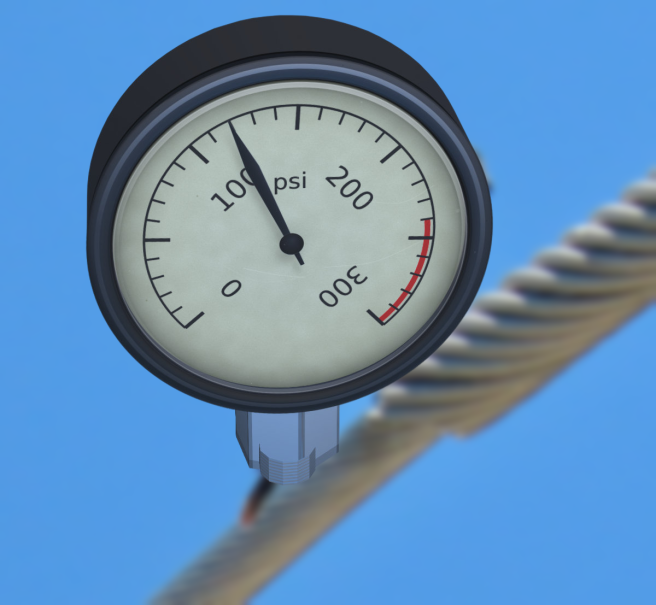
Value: 120 psi
